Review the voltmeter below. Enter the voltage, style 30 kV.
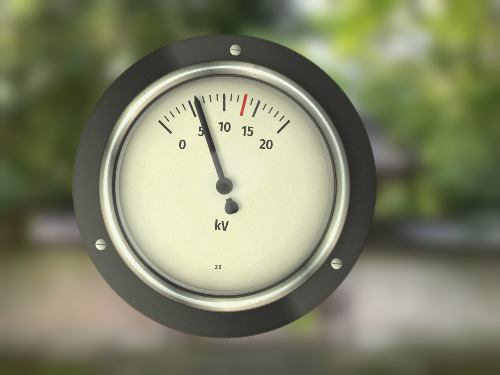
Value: 6 kV
